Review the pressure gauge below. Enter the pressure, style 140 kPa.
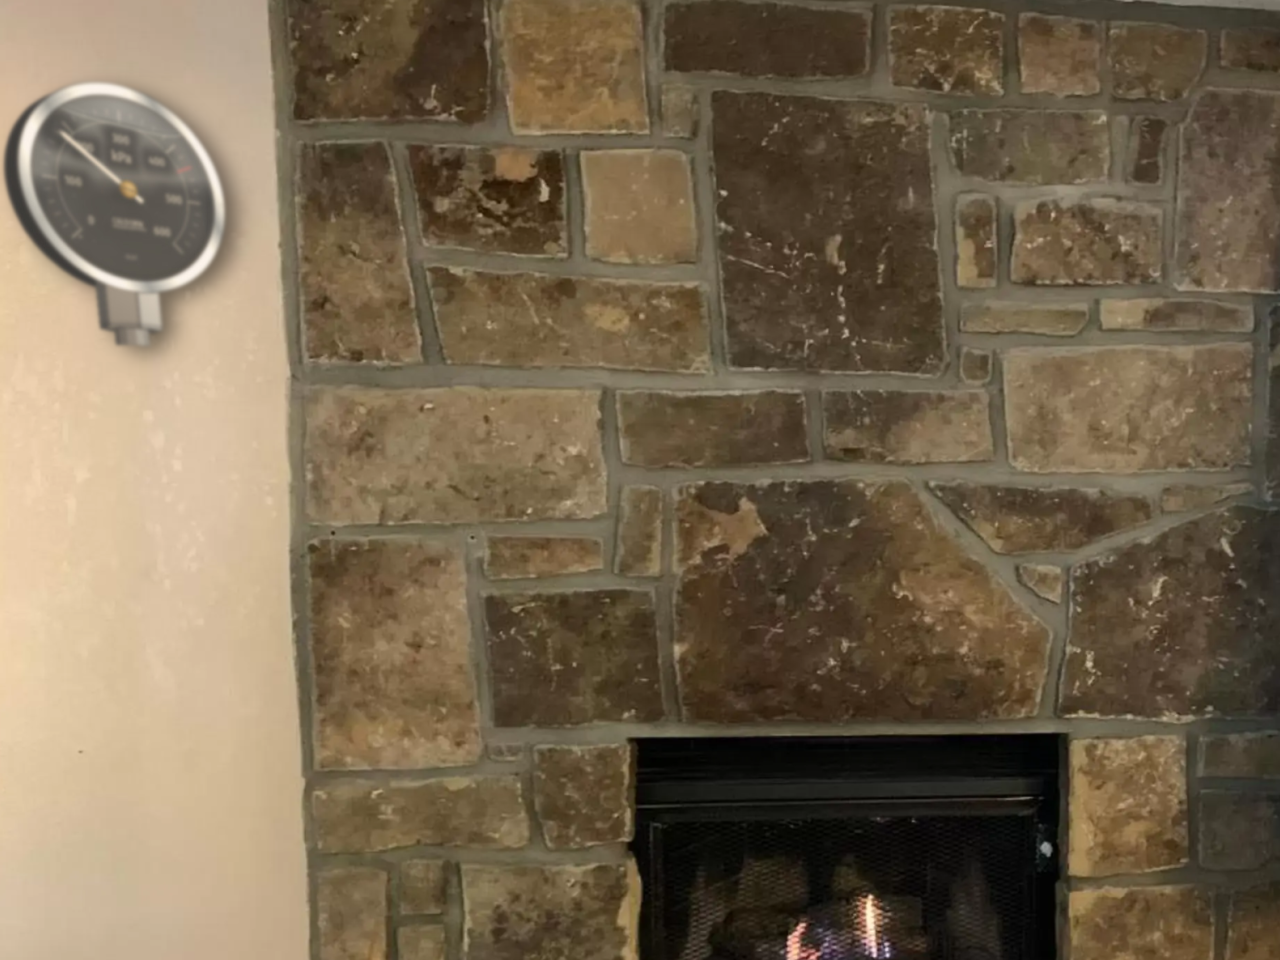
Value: 180 kPa
